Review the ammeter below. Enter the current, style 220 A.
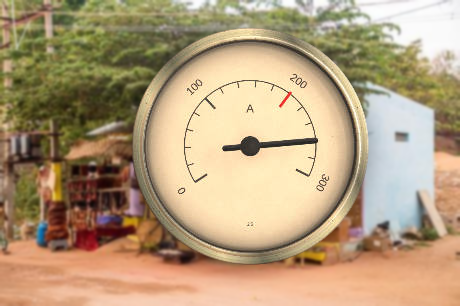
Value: 260 A
